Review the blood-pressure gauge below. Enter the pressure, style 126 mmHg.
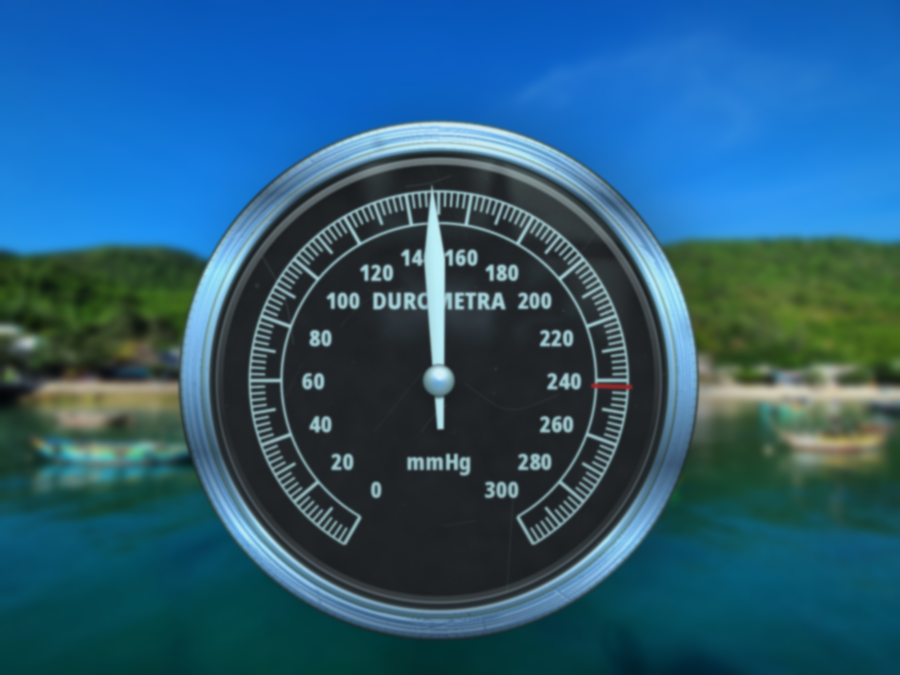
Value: 148 mmHg
